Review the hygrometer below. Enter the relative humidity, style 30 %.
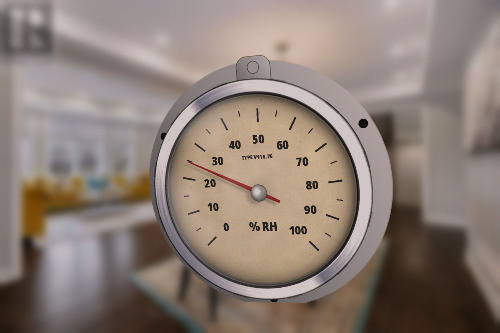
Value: 25 %
